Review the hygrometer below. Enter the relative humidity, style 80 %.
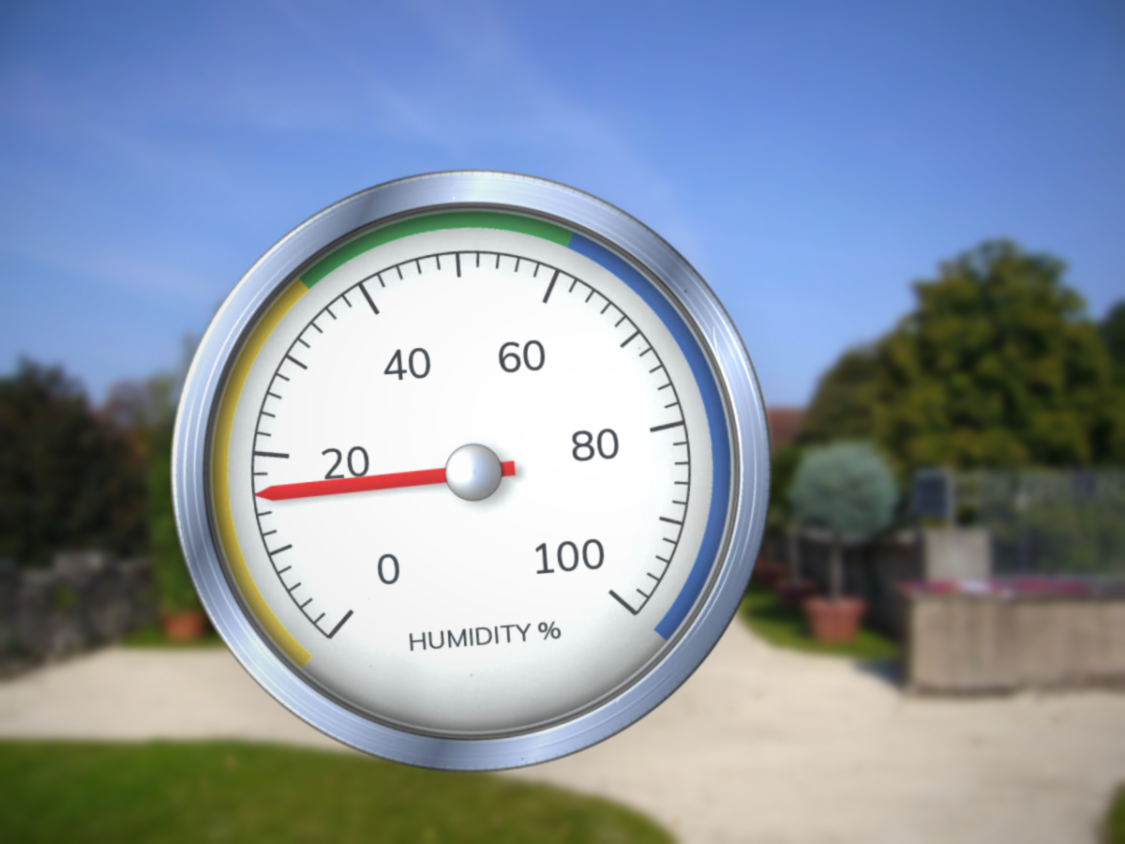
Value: 16 %
